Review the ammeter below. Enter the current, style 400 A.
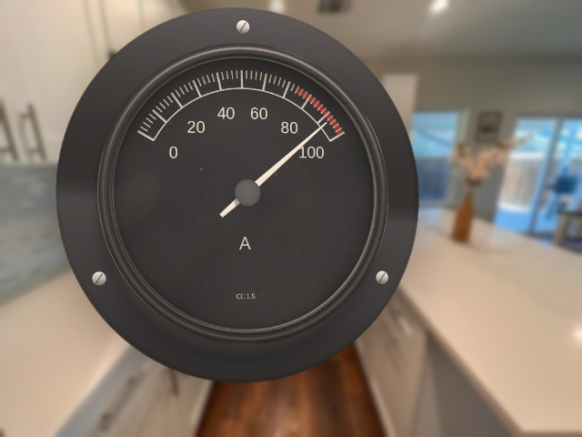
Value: 92 A
